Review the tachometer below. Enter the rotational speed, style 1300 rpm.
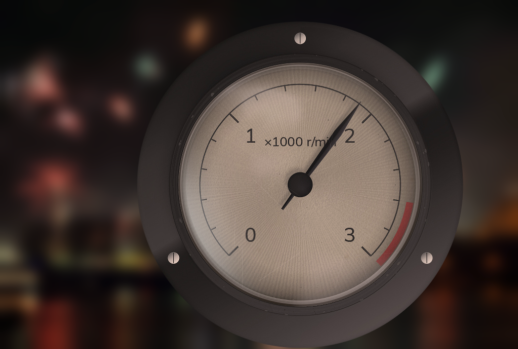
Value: 1900 rpm
